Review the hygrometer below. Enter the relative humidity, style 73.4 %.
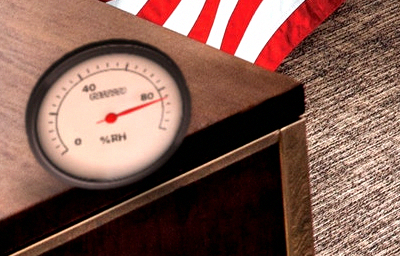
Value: 84 %
